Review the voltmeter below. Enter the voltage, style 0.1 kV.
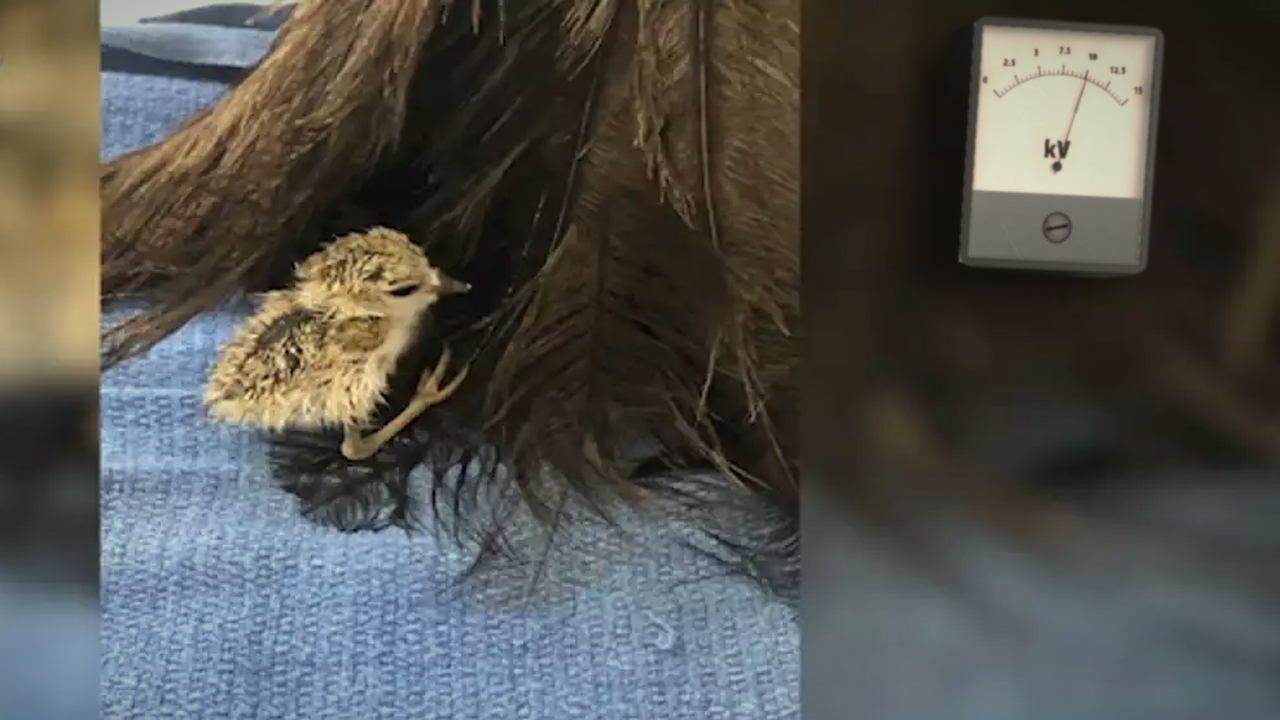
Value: 10 kV
